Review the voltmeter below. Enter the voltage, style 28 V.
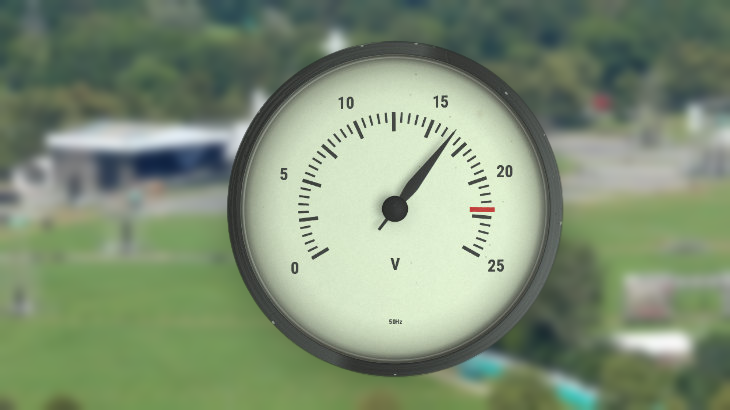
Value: 16.5 V
